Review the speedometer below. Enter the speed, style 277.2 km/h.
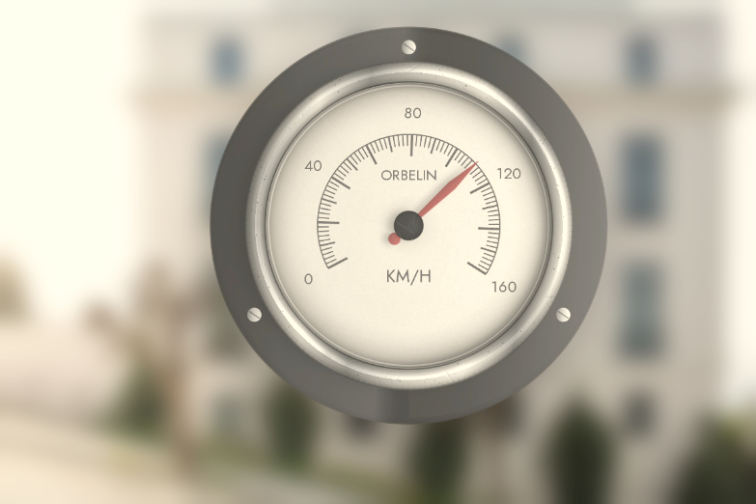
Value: 110 km/h
